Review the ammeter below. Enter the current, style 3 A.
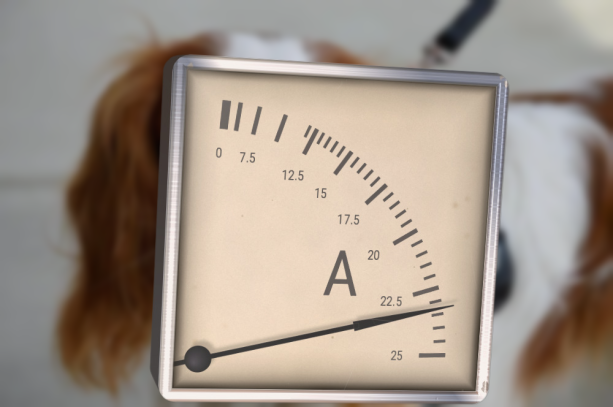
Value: 23.25 A
